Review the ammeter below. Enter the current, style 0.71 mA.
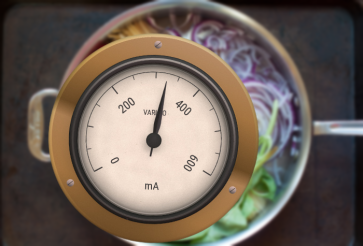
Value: 325 mA
